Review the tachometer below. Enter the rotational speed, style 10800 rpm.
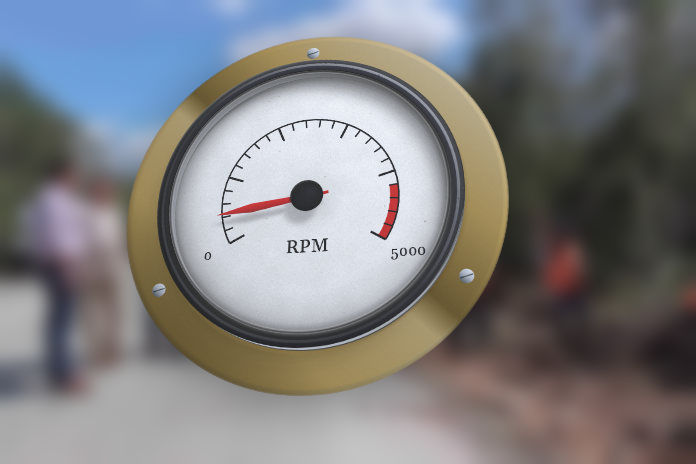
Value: 400 rpm
